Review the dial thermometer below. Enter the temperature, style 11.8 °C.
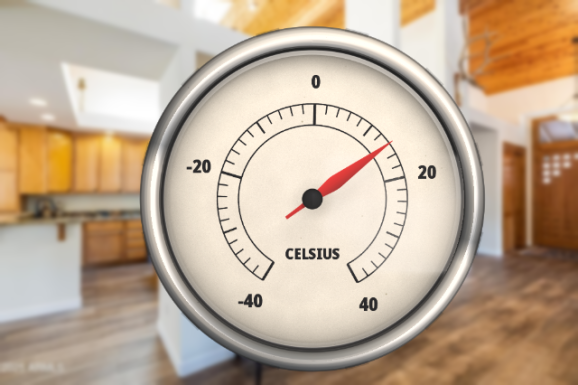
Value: 14 °C
